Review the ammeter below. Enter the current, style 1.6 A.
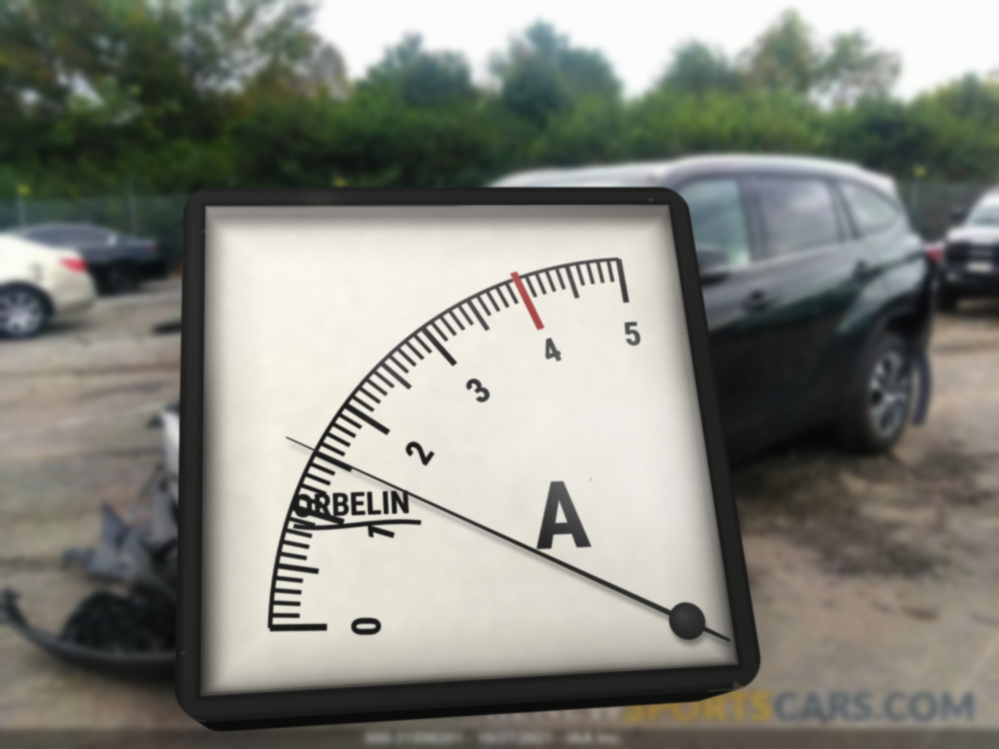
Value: 1.5 A
